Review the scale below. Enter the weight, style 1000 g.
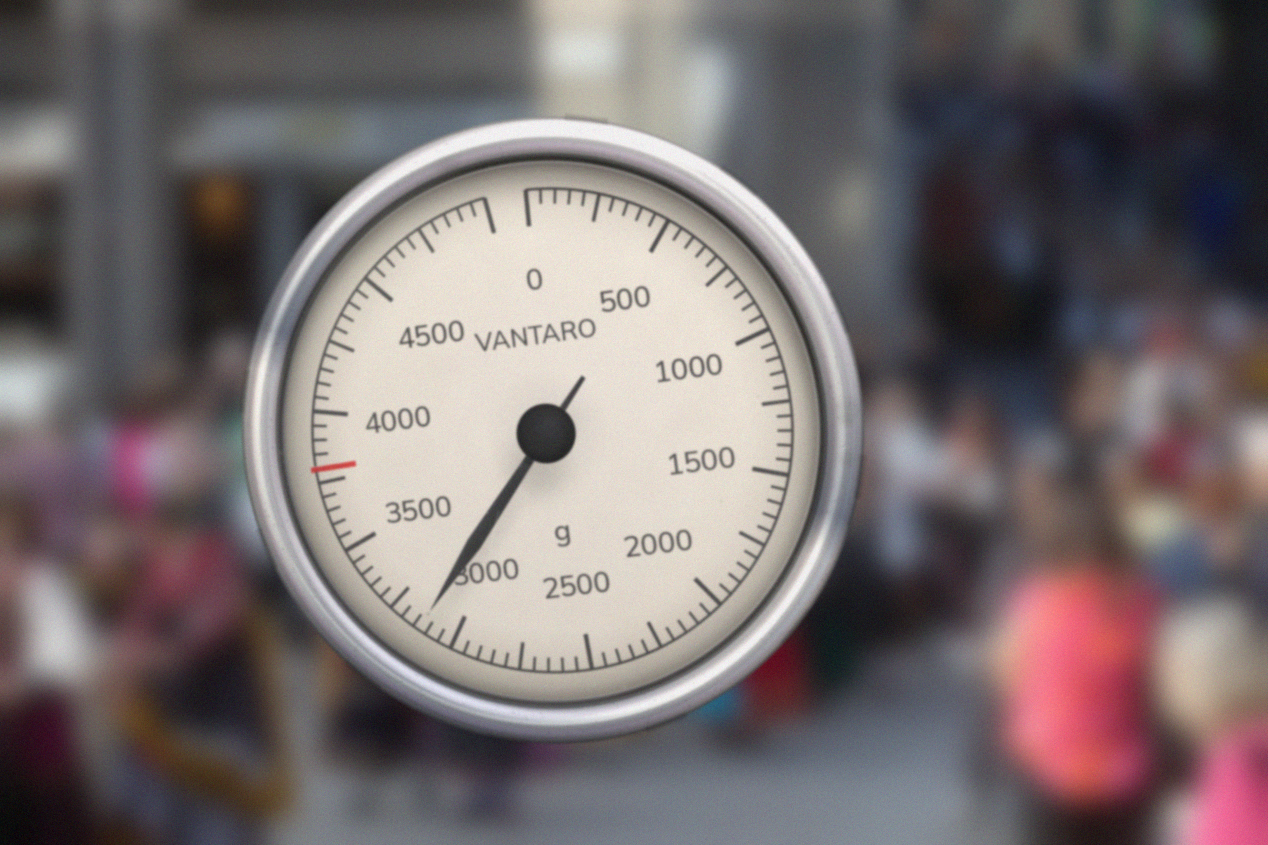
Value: 3125 g
